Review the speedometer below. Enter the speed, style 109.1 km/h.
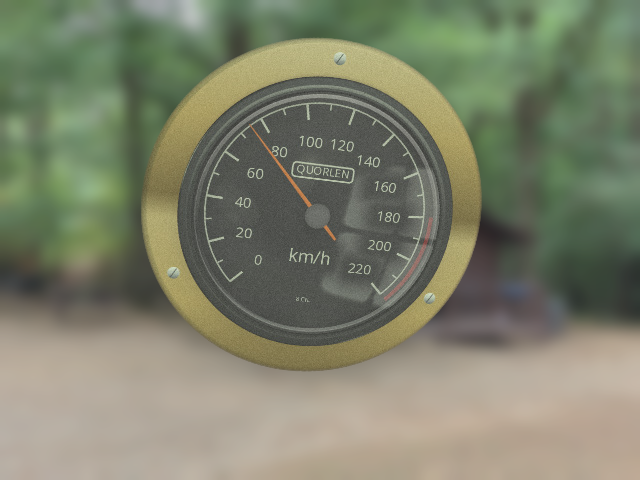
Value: 75 km/h
